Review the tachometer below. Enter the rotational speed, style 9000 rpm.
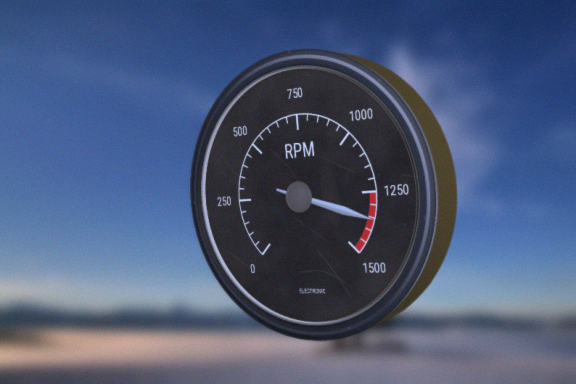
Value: 1350 rpm
